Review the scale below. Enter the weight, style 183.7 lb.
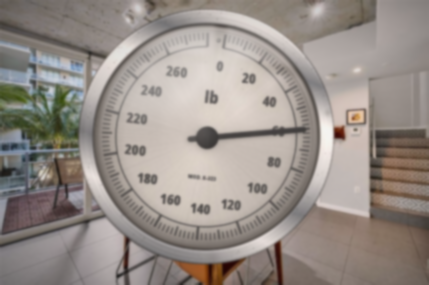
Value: 60 lb
